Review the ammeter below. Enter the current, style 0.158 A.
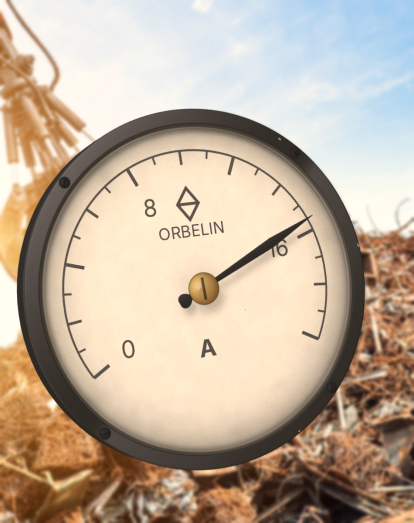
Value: 15.5 A
